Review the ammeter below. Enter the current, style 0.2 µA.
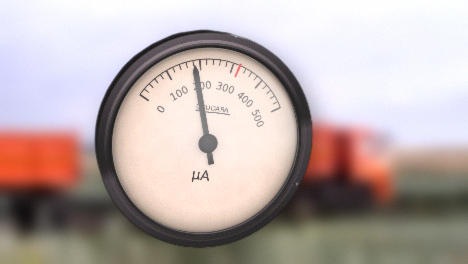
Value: 180 µA
